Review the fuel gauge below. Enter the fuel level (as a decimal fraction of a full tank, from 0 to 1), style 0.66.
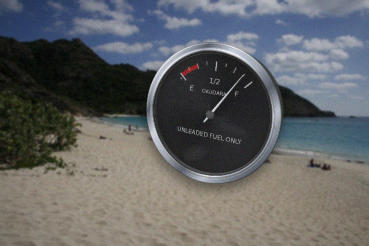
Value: 0.875
